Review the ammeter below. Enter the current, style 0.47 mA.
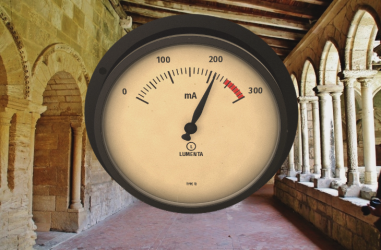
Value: 210 mA
